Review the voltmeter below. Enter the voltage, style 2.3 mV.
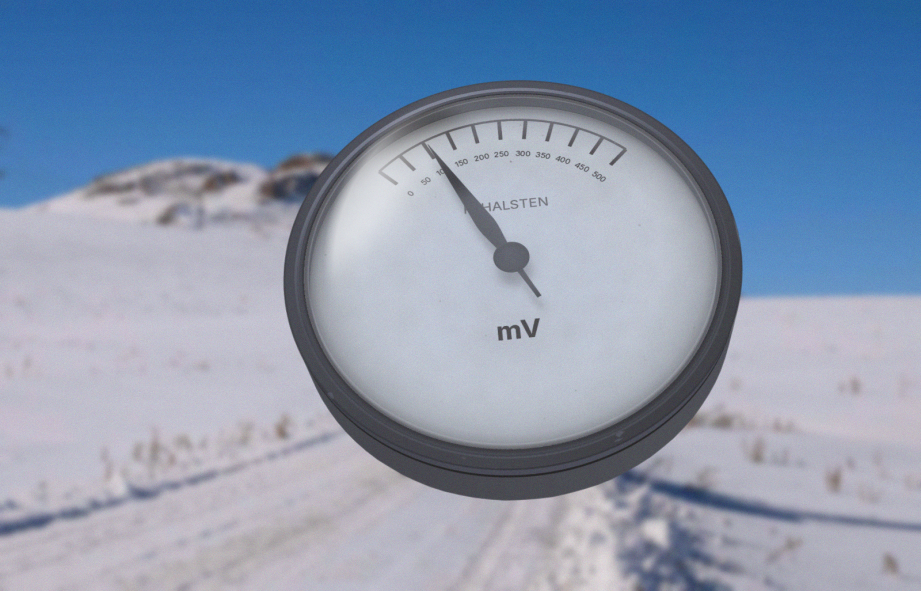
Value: 100 mV
